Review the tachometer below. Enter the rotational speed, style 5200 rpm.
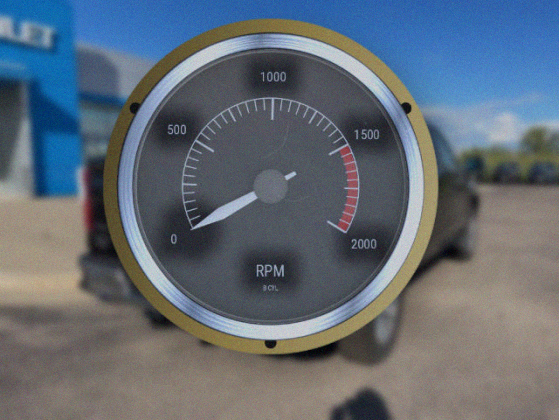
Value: 0 rpm
